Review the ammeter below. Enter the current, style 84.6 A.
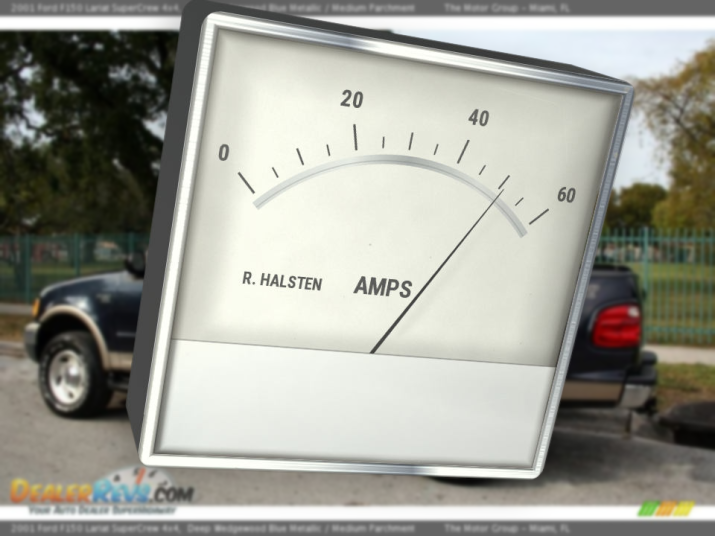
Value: 50 A
